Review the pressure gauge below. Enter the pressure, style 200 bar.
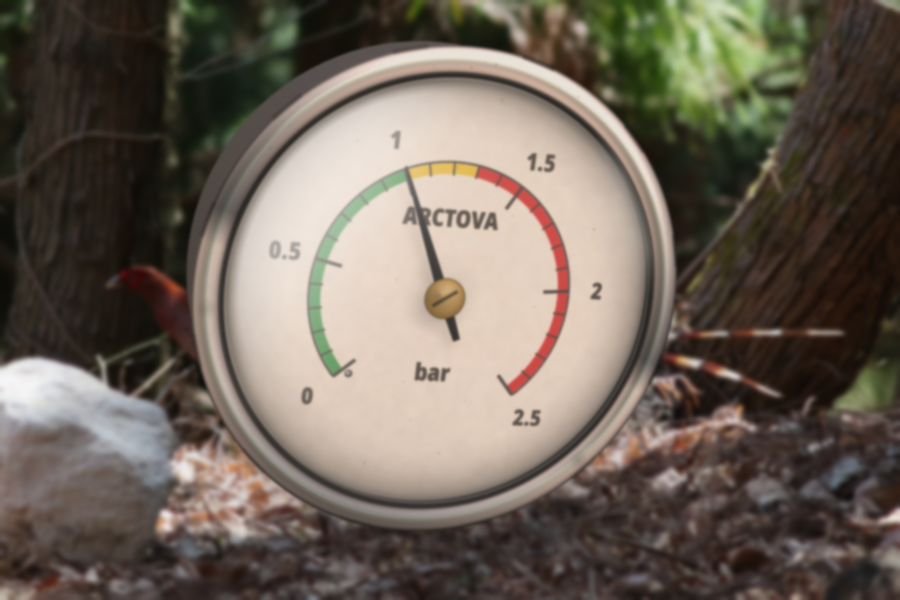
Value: 1 bar
